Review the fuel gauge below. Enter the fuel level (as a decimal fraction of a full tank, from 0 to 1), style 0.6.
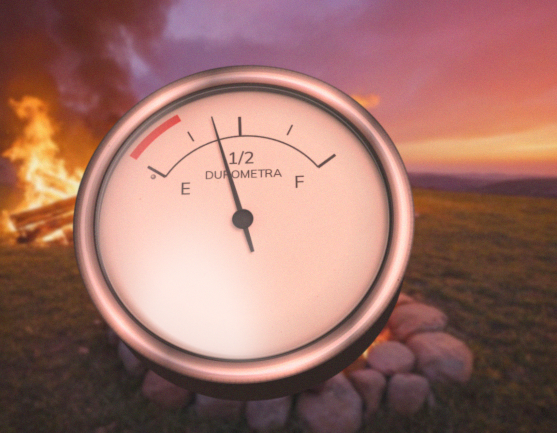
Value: 0.375
